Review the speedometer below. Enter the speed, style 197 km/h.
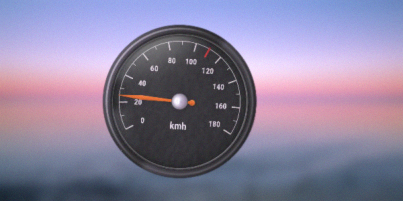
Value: 25 km/h
